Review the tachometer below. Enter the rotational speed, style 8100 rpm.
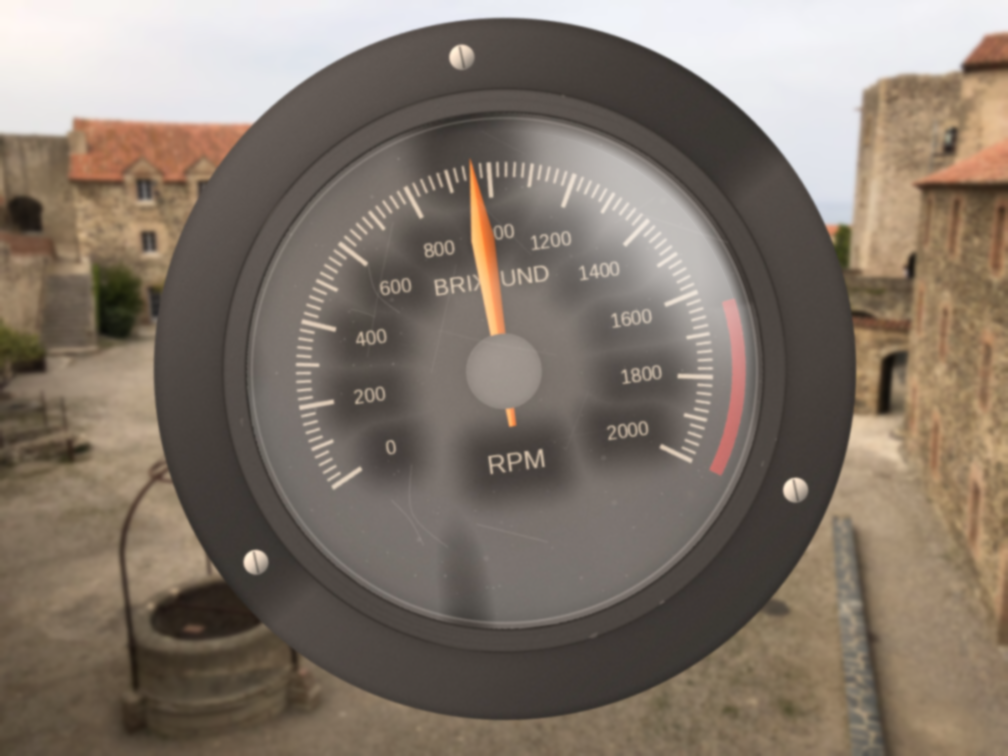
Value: 960 rpm
